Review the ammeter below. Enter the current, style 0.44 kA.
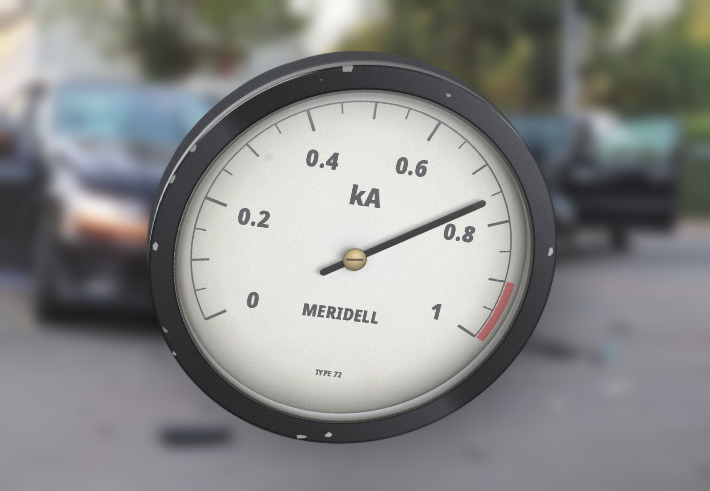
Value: 0.75 kA
